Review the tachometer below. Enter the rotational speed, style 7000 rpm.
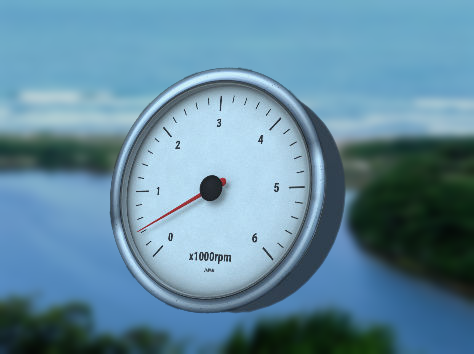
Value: 400 rpm
